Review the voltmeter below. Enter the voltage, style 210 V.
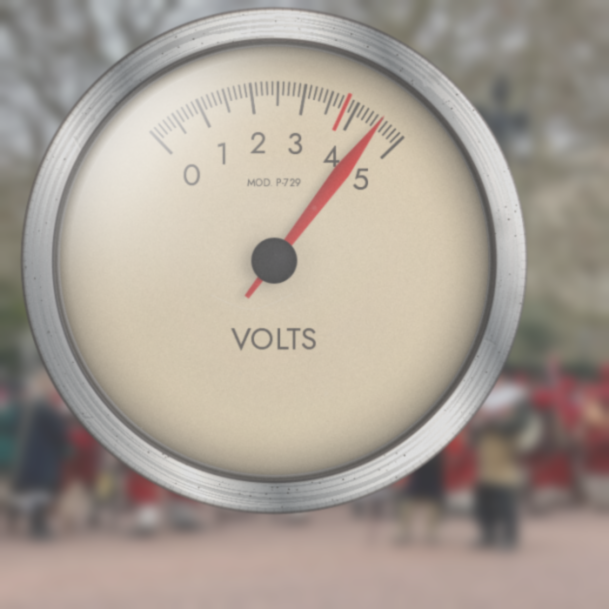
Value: 4.5 V
